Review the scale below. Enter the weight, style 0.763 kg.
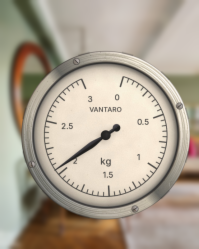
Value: 2.05 kg
